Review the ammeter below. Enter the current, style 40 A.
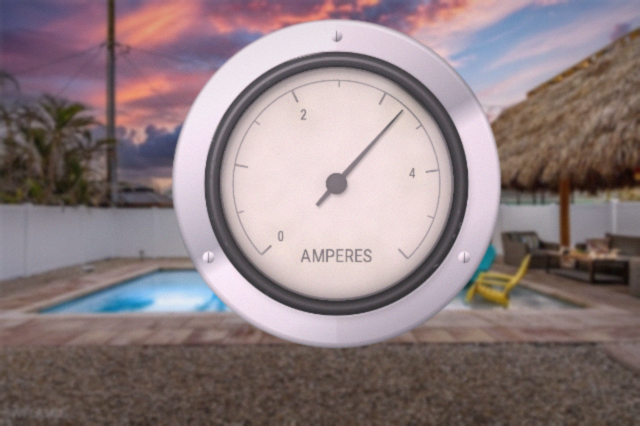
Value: 3.25 A
